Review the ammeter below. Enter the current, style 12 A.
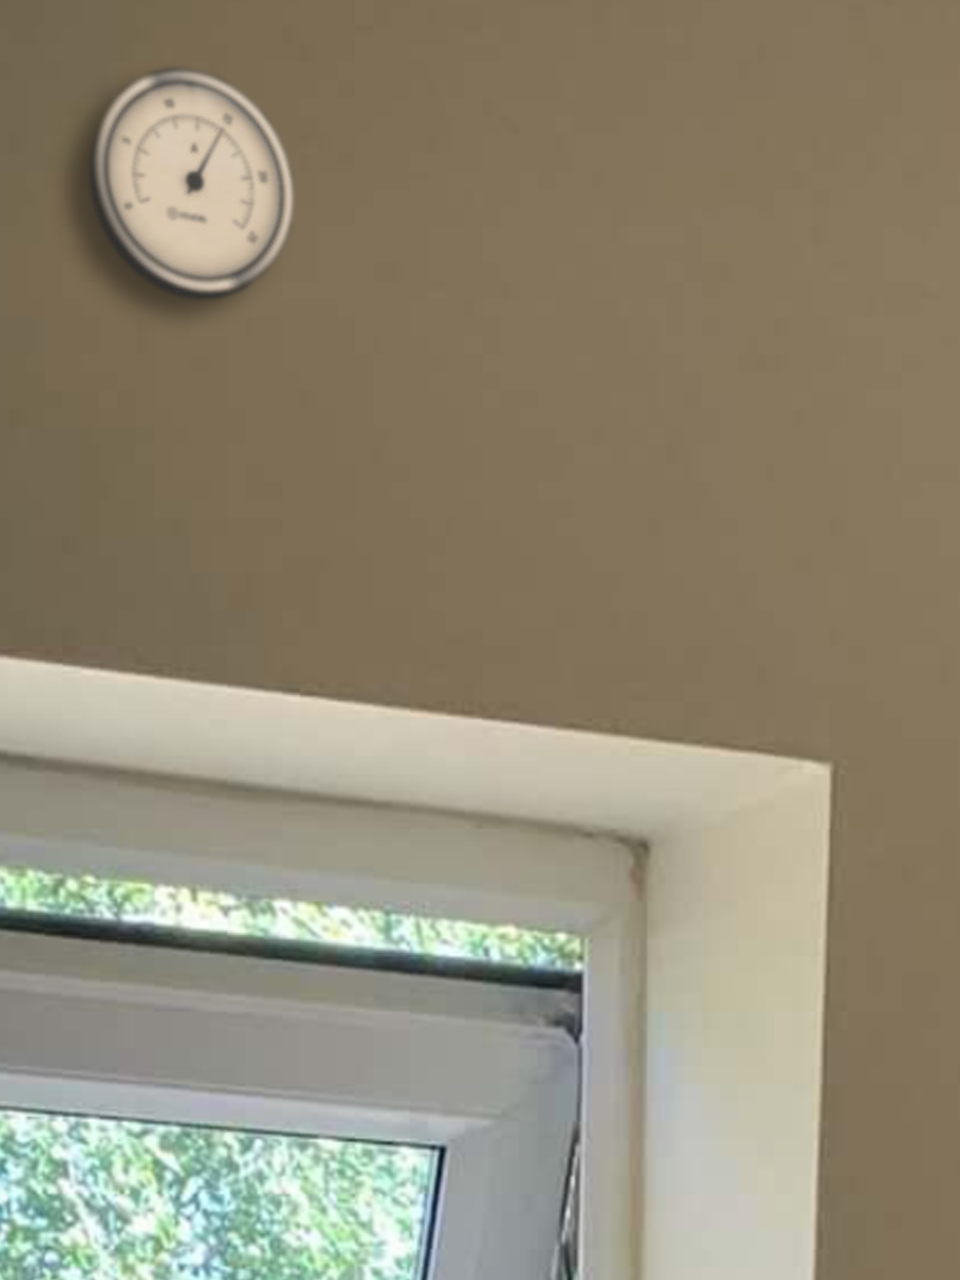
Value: 15 A
